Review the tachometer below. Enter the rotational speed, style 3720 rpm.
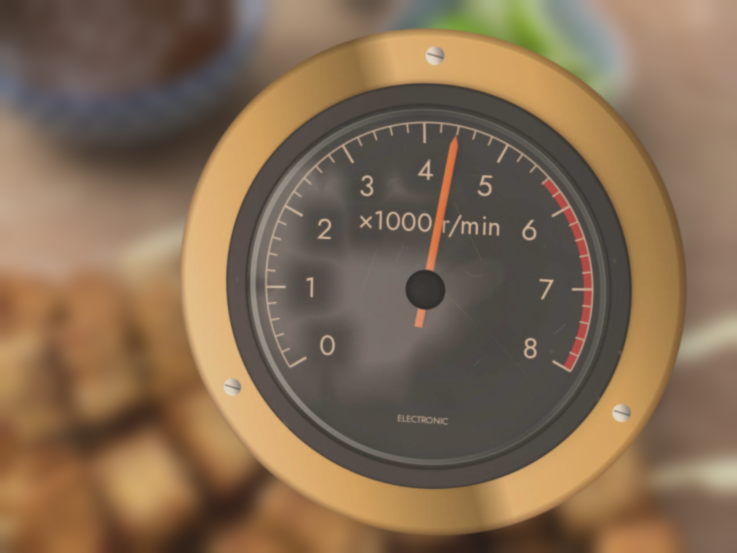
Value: 4400 rpm
